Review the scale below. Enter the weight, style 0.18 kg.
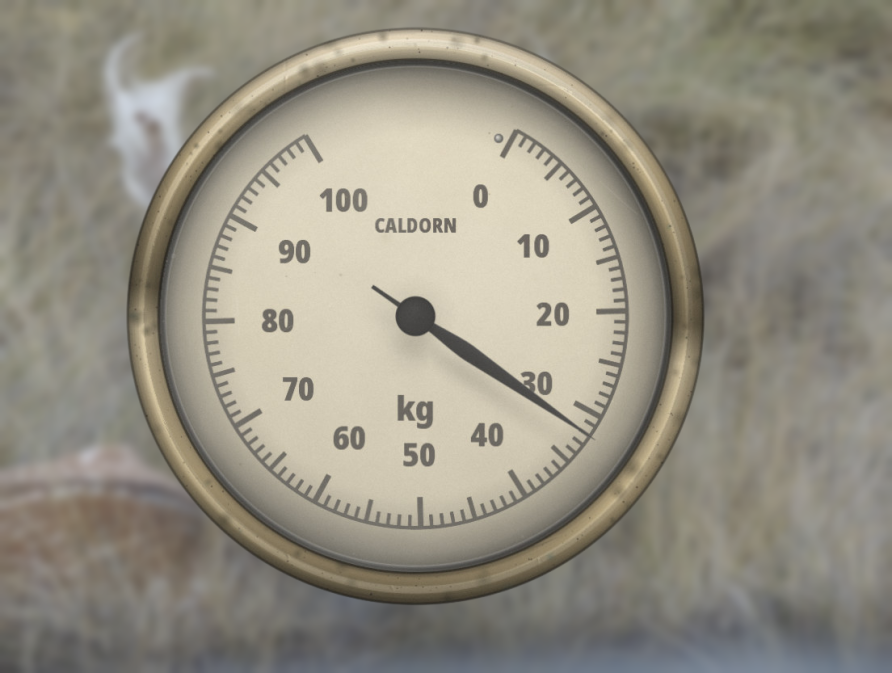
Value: 32 kg
